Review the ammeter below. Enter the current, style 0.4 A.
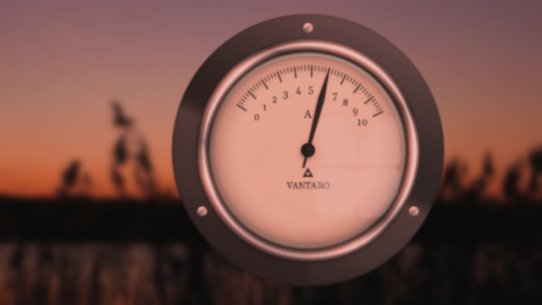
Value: 6 A
